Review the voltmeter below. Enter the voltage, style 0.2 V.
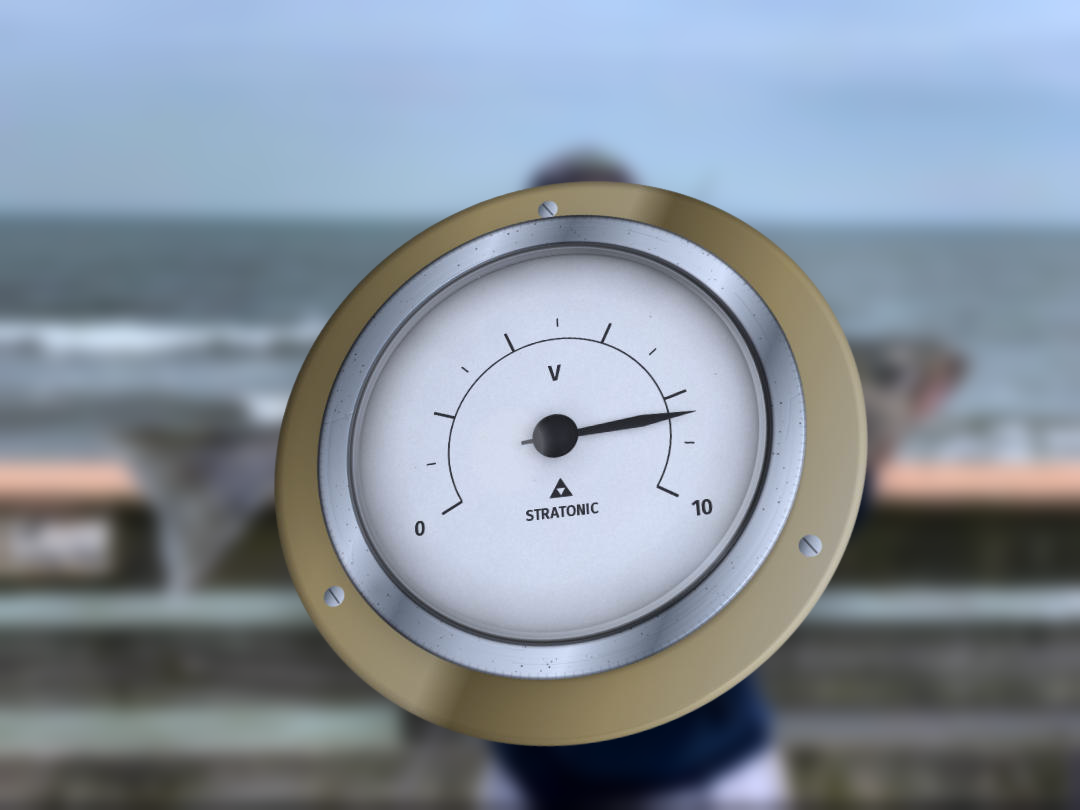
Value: 8.5 V
